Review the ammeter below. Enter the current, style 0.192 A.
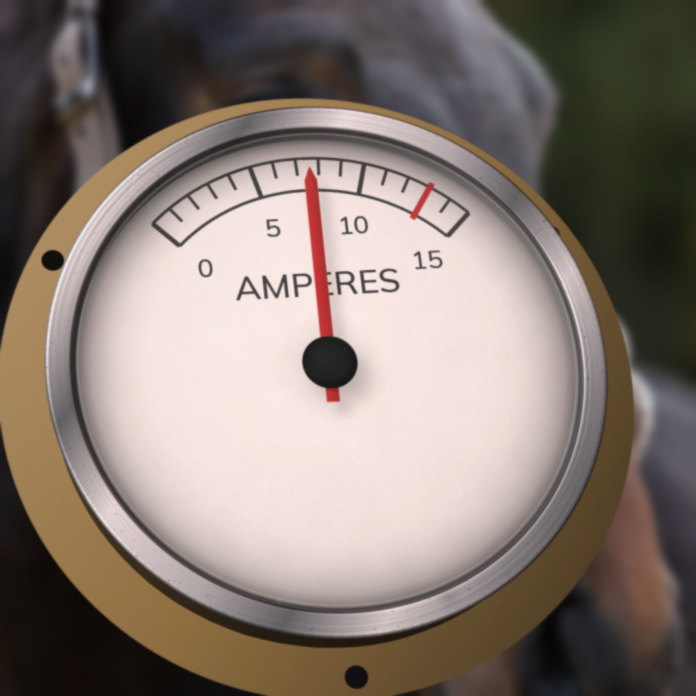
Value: 7.5 A
